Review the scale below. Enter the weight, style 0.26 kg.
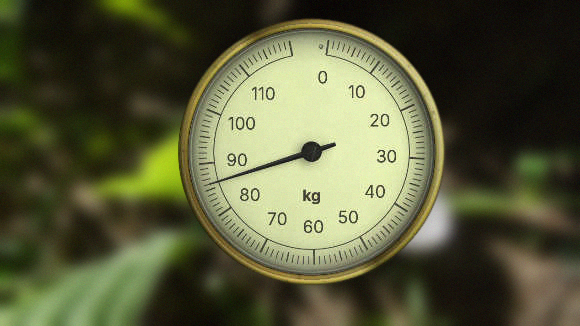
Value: 86 kg
